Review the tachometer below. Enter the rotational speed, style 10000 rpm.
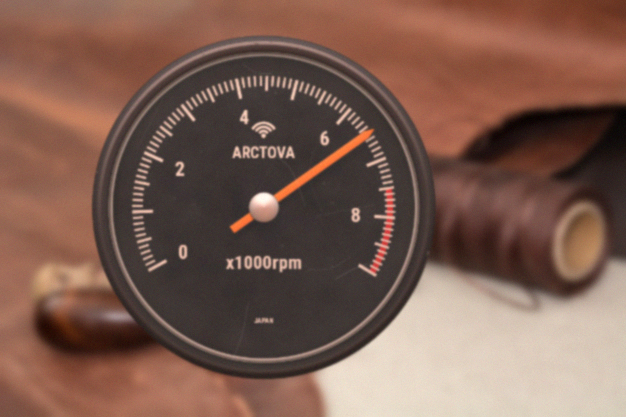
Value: 6500 rpm
